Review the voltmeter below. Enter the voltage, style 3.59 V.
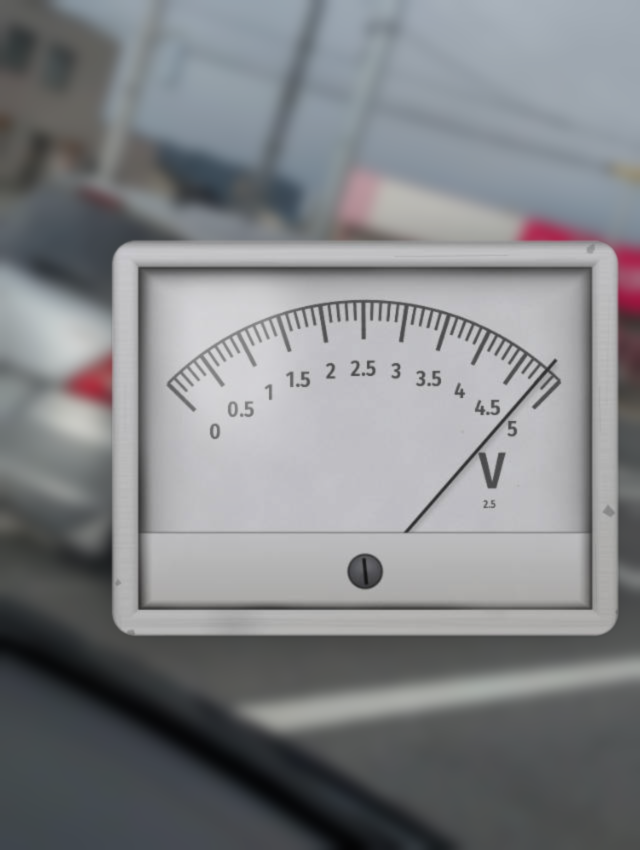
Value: 4.8 V
